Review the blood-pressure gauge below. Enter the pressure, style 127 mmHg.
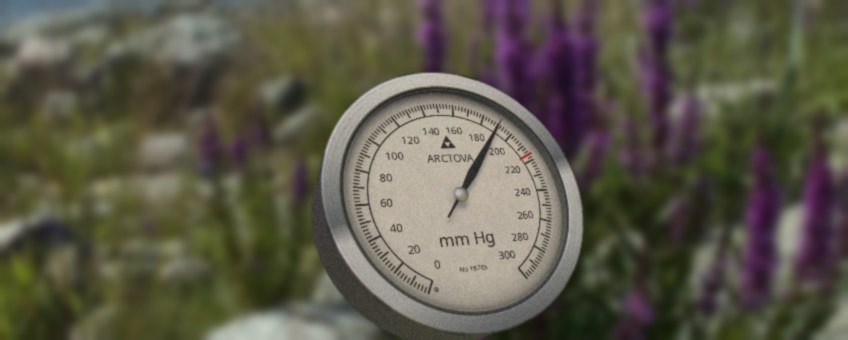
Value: 190 mmHg
